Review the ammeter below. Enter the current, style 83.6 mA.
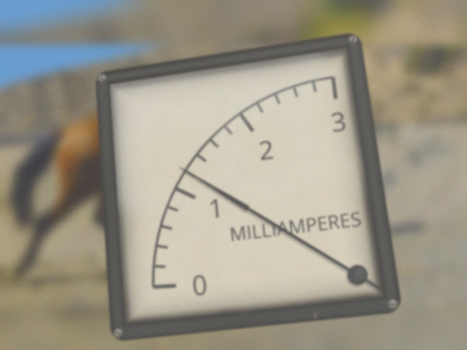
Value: 1.2 mA
